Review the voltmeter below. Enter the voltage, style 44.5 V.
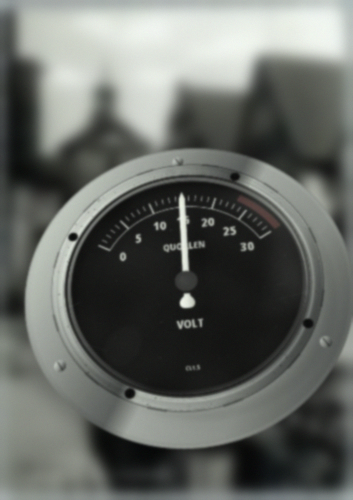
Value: 15 V
